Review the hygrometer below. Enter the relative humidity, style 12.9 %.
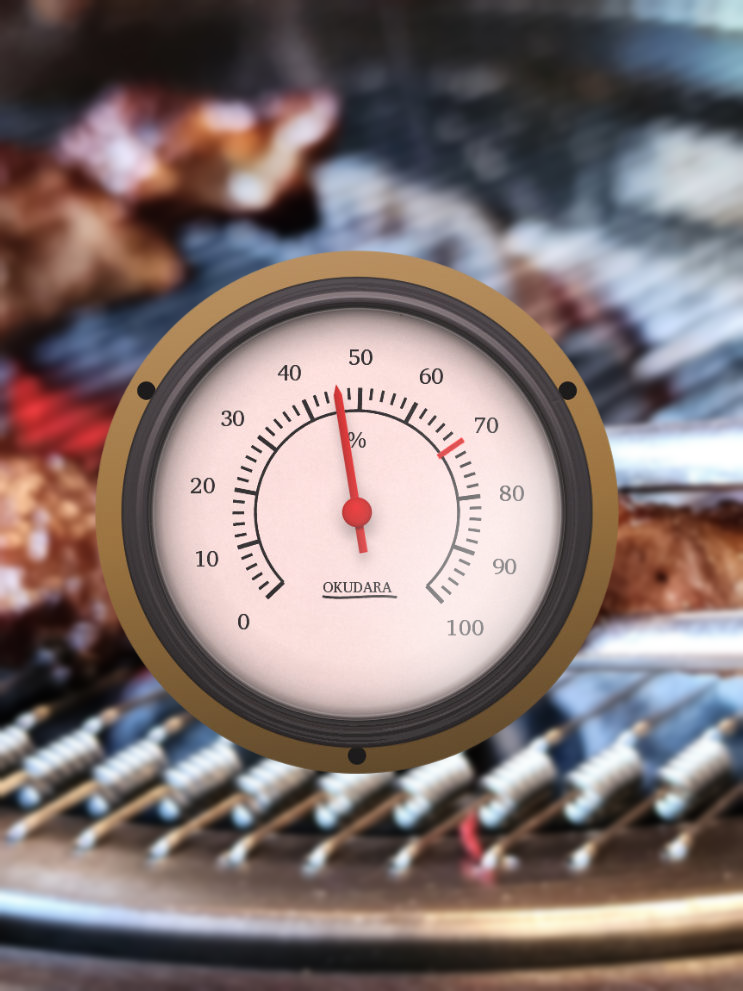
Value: 46 %
